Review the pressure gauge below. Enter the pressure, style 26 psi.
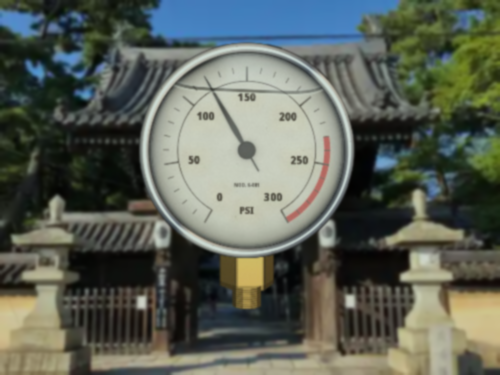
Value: 120 psi
